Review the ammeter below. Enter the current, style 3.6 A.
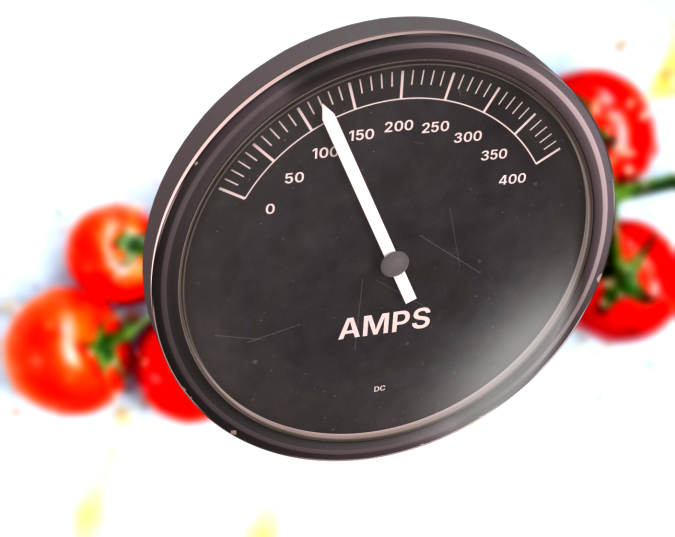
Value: 120 A
